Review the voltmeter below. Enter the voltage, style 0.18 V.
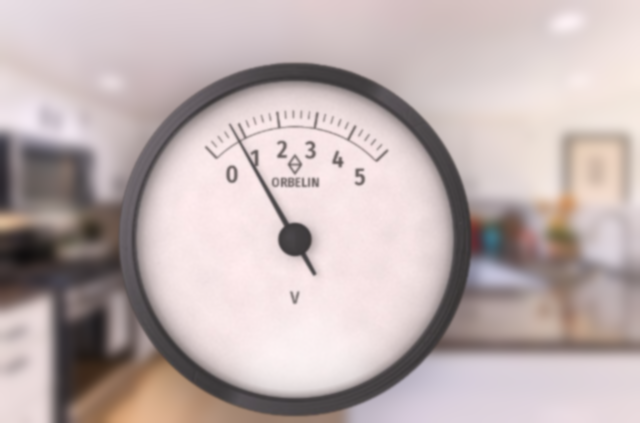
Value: 0.8 V
